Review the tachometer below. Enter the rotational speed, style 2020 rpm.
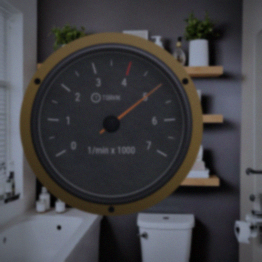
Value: 5000 rpm
